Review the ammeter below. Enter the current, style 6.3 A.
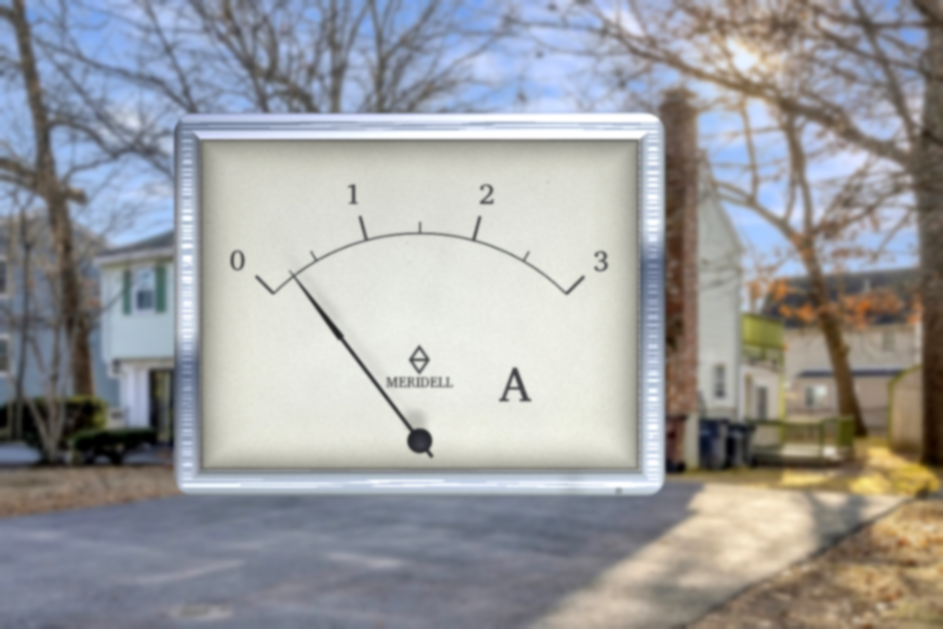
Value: 0.25 A
